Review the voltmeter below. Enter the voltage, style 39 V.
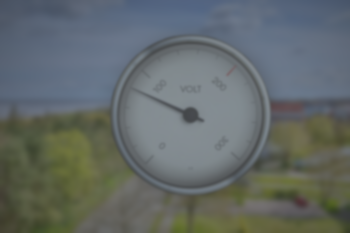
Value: 80 V
